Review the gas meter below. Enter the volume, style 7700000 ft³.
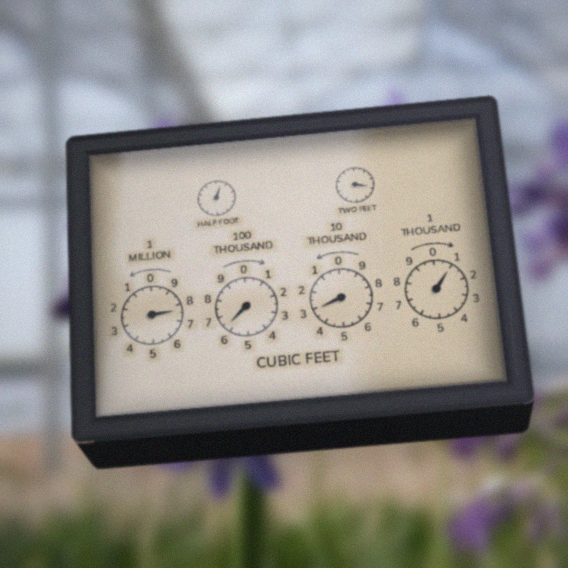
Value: 763100 ft³
